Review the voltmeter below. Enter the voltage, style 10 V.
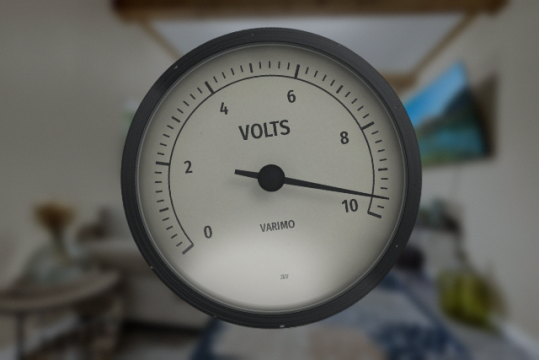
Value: 9.6 V
